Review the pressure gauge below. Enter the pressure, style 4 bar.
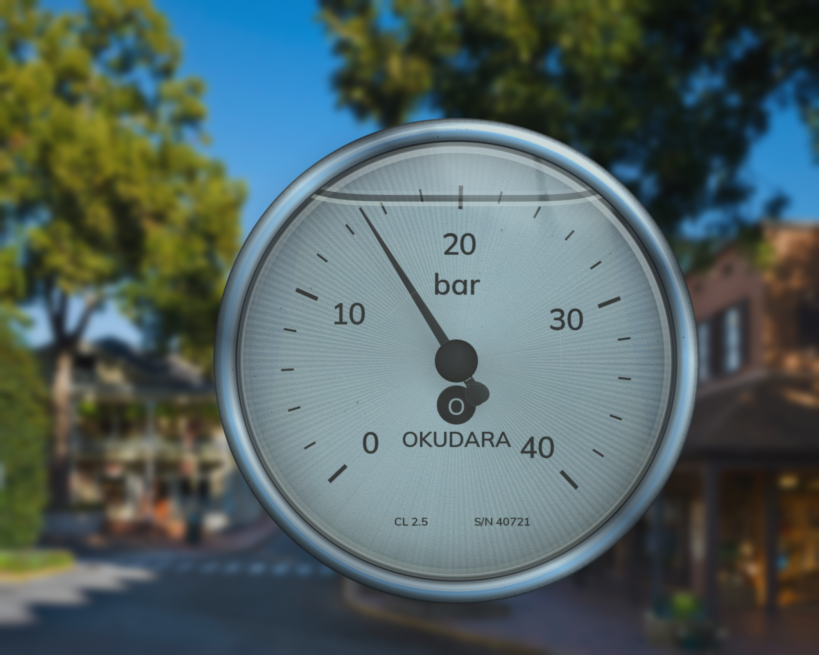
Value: 15 bar
